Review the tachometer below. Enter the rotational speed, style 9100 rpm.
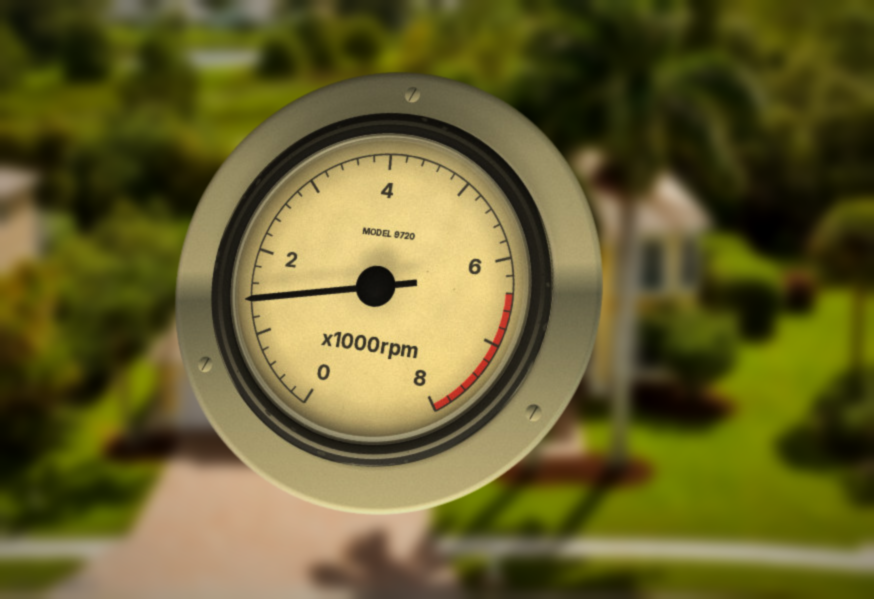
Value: 1400 rpm
